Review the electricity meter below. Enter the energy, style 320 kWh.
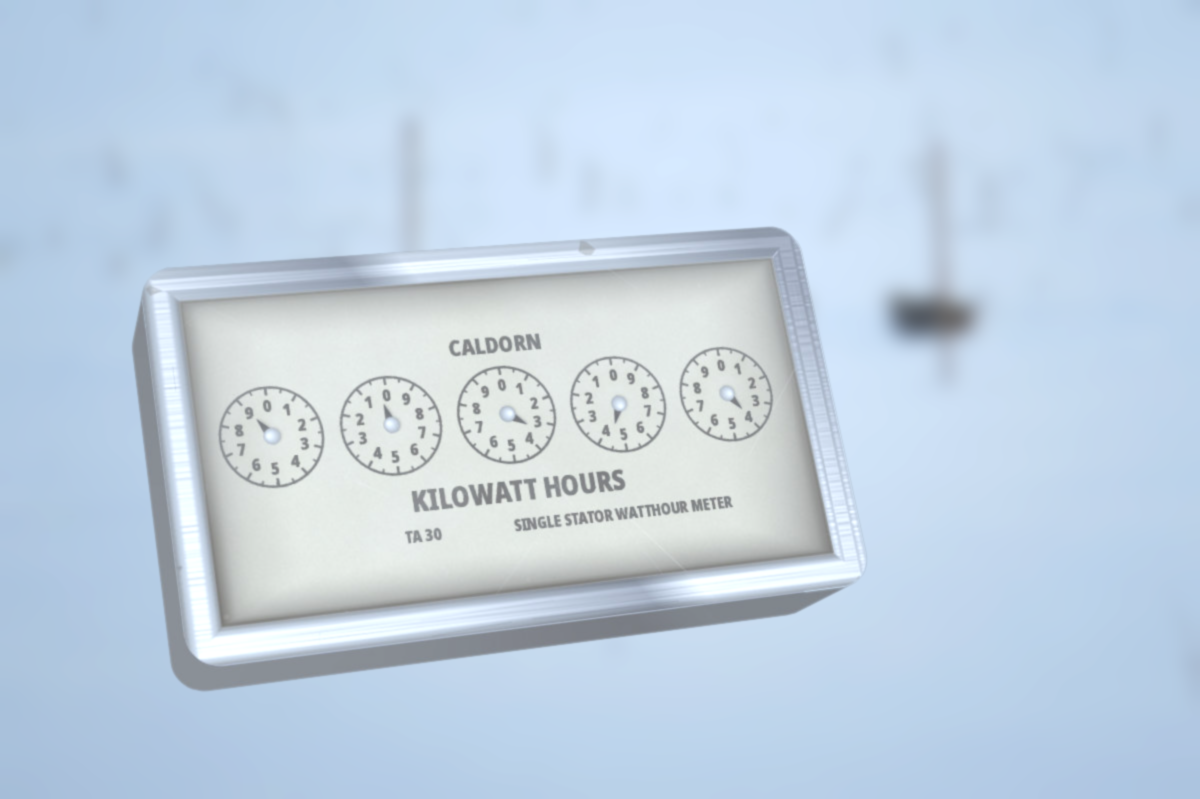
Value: 90344 kWh
